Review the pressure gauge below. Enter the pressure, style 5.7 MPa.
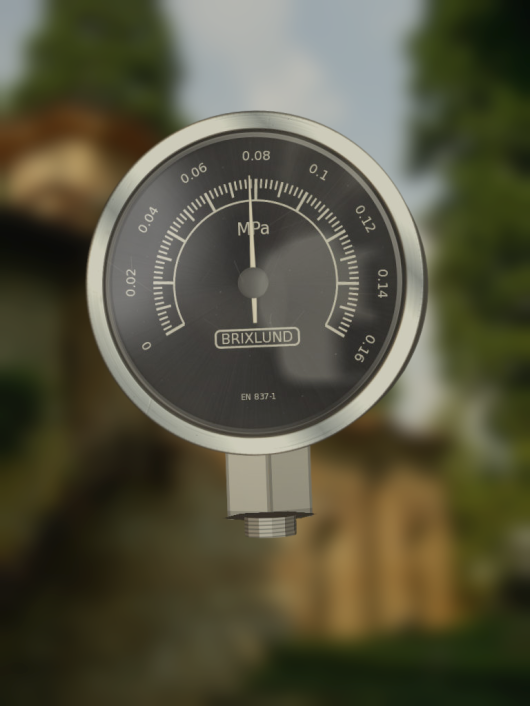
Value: 0.078 MPa
